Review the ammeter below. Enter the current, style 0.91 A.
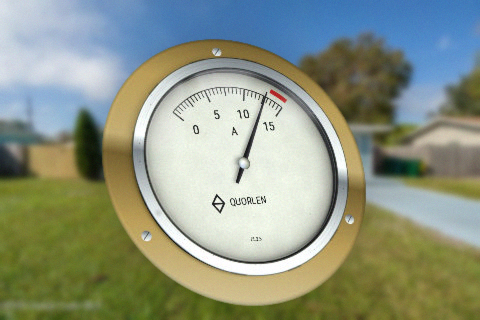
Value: 12.5 A
